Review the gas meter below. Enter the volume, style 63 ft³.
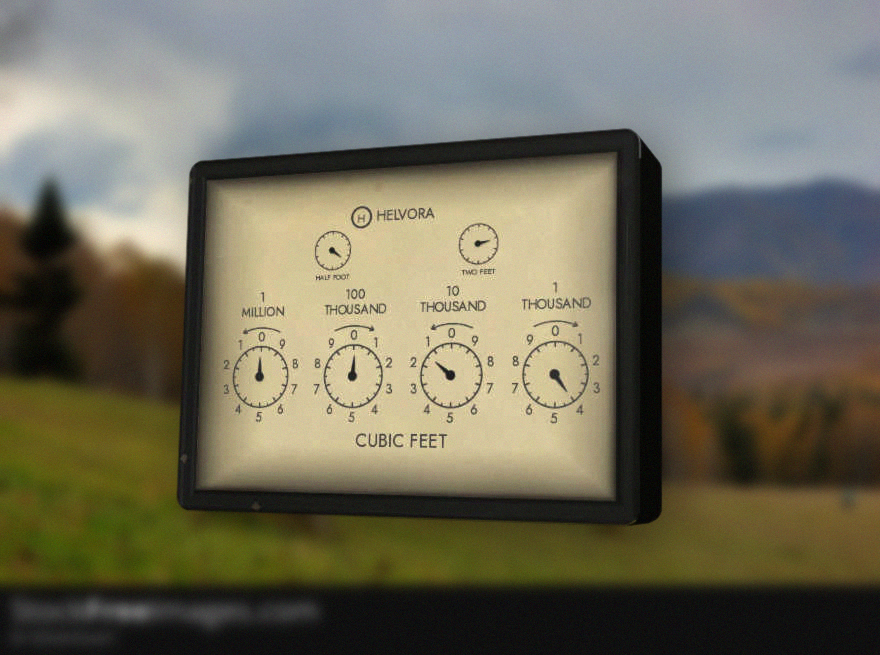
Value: 1400 ft³
